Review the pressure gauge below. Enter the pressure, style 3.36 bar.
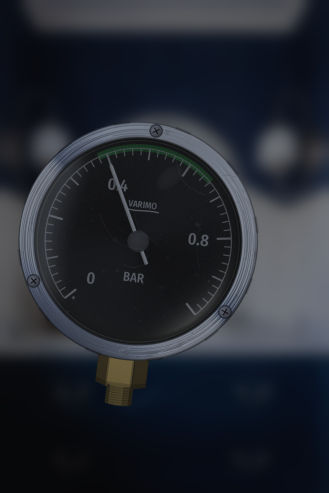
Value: 0.4 bar
